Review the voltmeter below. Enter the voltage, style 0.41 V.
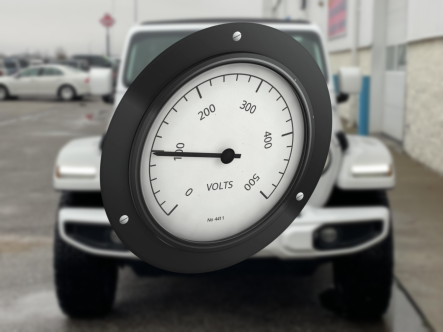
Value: 100 V
